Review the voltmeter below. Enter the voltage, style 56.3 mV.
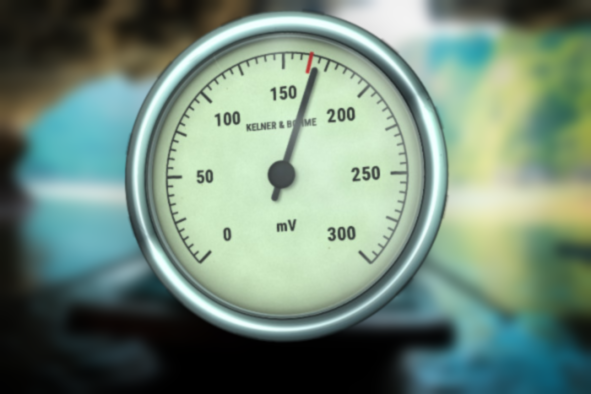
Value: 170 mV
